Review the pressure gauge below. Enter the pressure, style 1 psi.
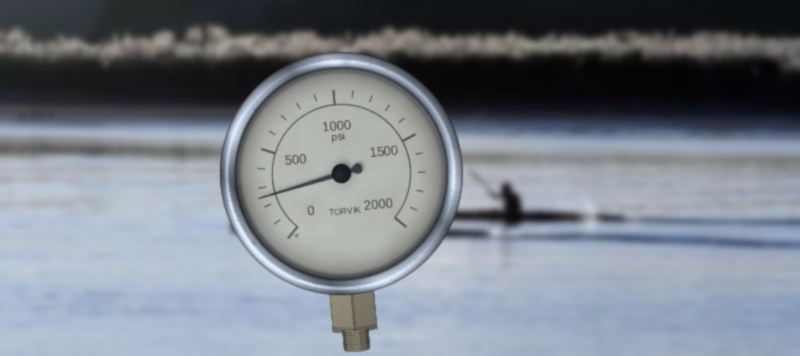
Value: 250 psi
